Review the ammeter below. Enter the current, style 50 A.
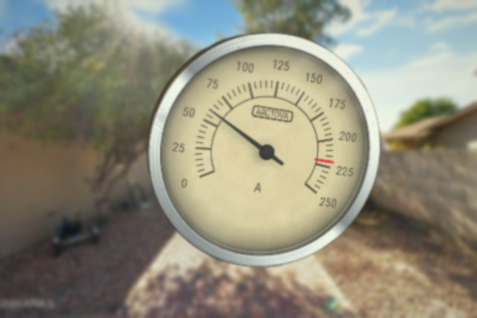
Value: 60 A
